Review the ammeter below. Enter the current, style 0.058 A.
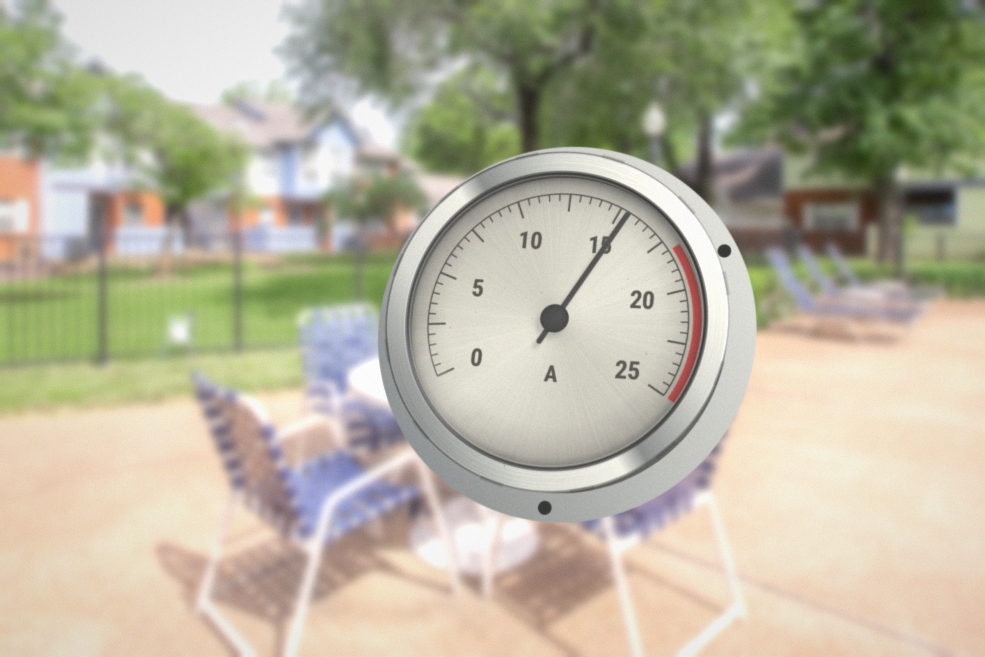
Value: 15.5 A
